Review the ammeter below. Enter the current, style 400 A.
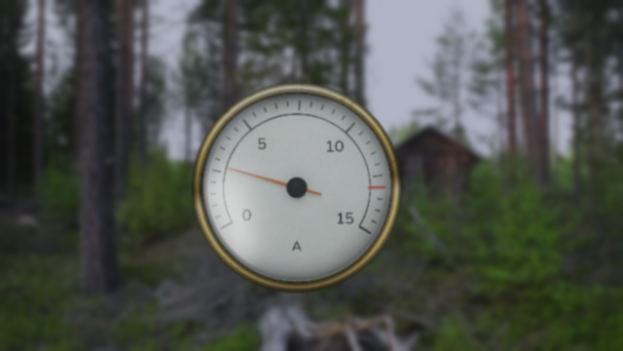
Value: 2.75 A
